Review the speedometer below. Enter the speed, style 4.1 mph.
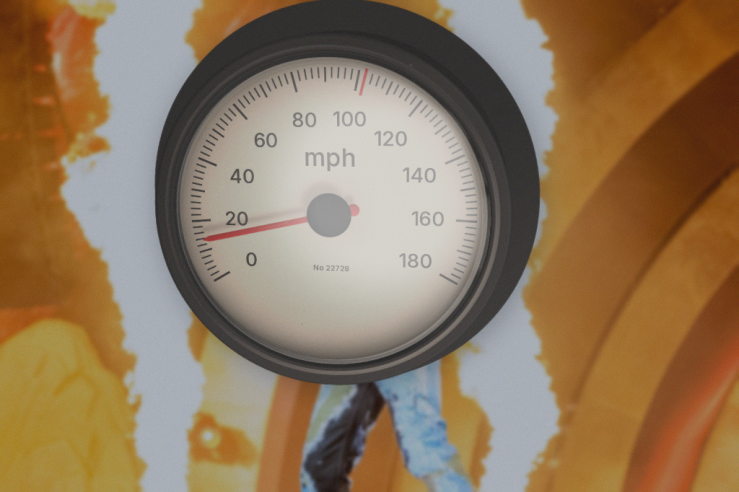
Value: 14 mph
